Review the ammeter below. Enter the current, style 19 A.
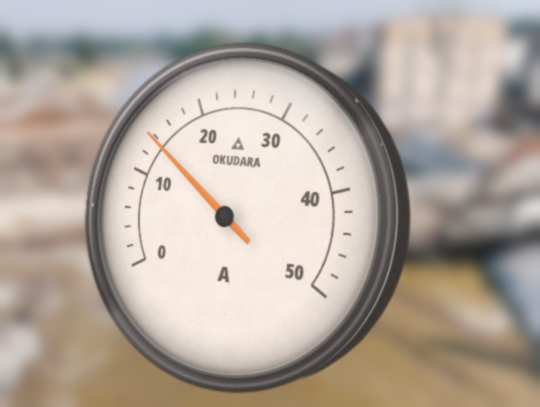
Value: 14 A
